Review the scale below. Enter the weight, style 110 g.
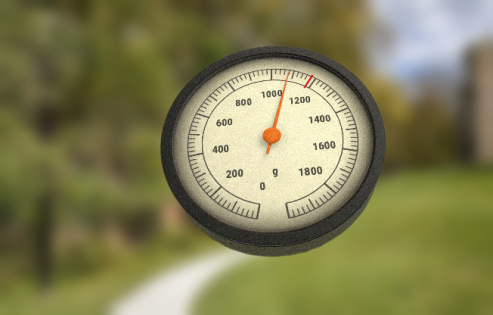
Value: 1080 g
